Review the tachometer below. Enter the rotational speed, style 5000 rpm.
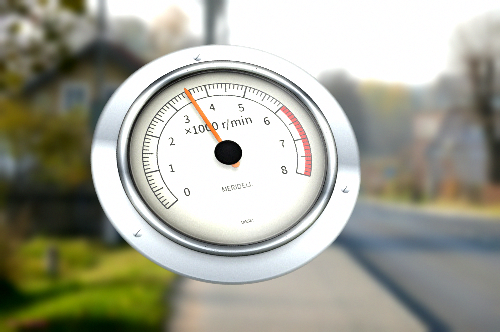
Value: 3500 rpm
